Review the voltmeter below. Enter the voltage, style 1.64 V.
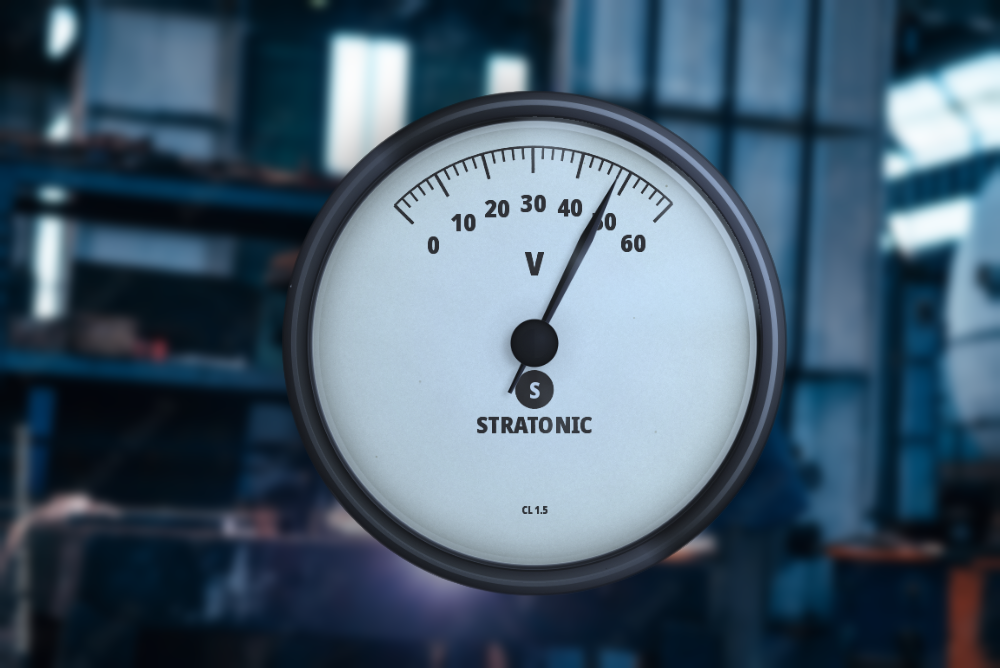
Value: 48 V
